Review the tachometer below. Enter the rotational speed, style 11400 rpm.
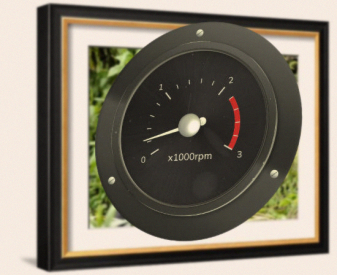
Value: 200 rpm
